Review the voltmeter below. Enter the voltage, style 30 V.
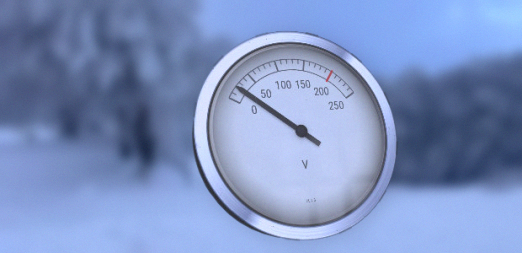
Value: 20 V
